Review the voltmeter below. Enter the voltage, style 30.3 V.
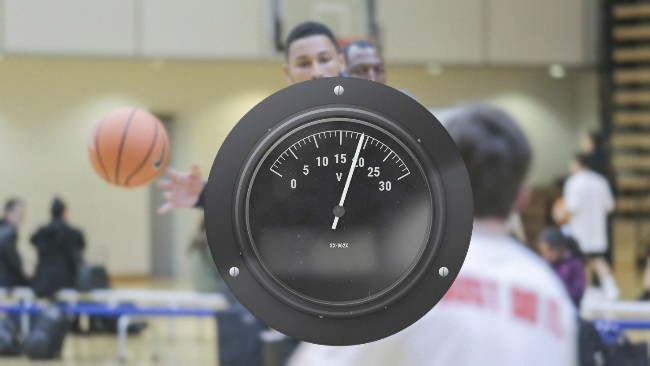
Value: 19 V
